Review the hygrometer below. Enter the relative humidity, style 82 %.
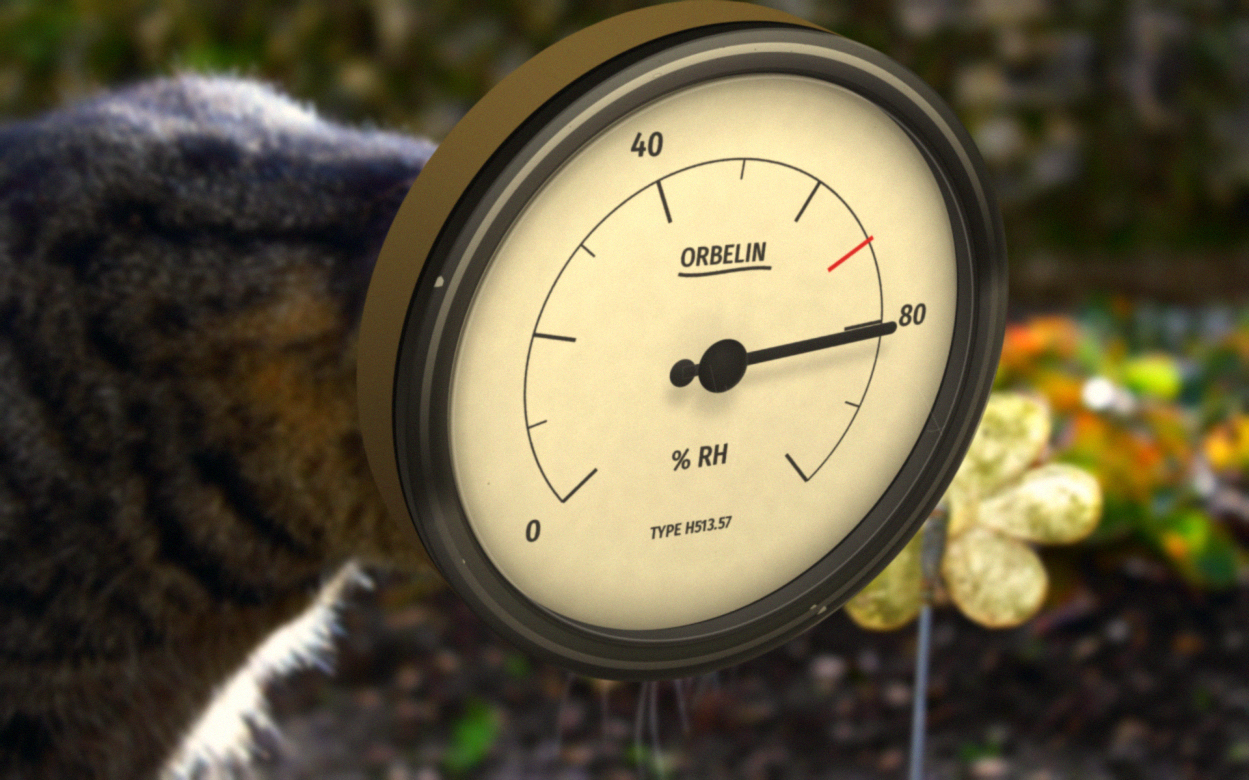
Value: 80 %
